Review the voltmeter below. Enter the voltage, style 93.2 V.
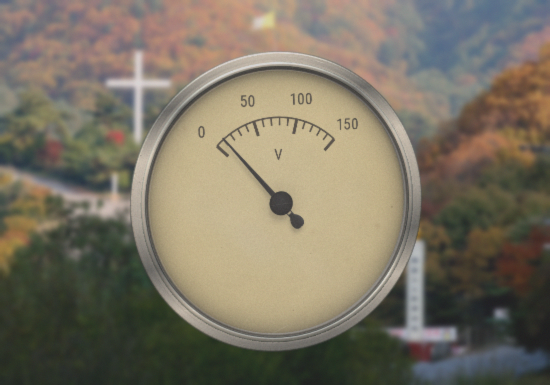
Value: 10 V
